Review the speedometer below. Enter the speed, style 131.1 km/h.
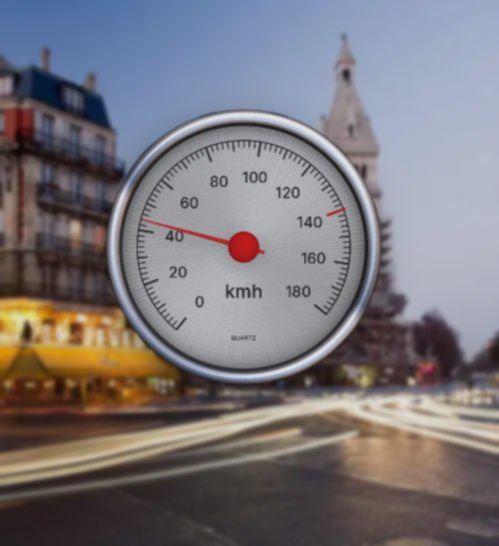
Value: 44 km/h
